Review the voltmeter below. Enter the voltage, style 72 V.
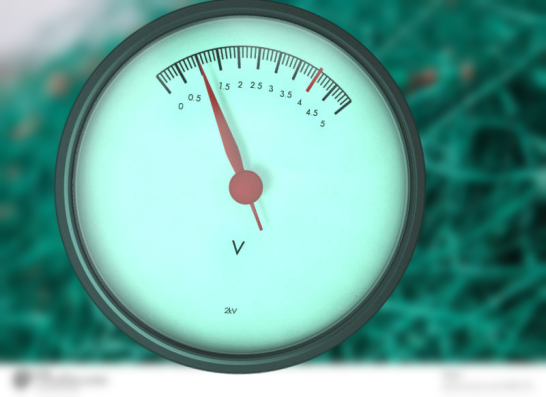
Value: 1 V
